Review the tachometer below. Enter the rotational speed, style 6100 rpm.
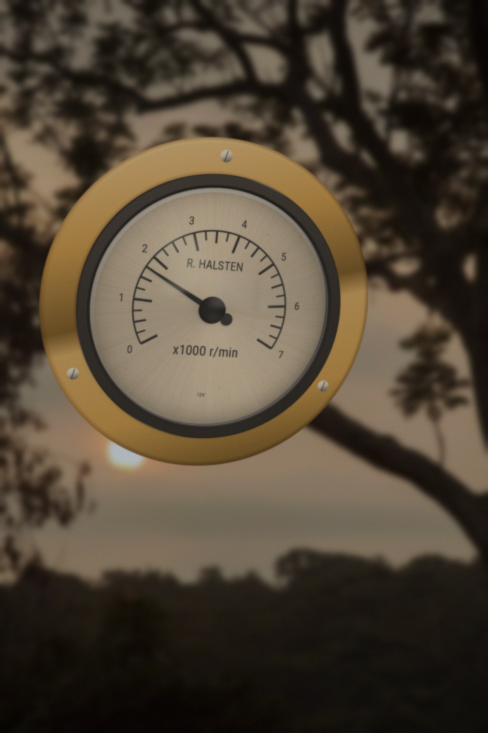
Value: 1750 rpm
